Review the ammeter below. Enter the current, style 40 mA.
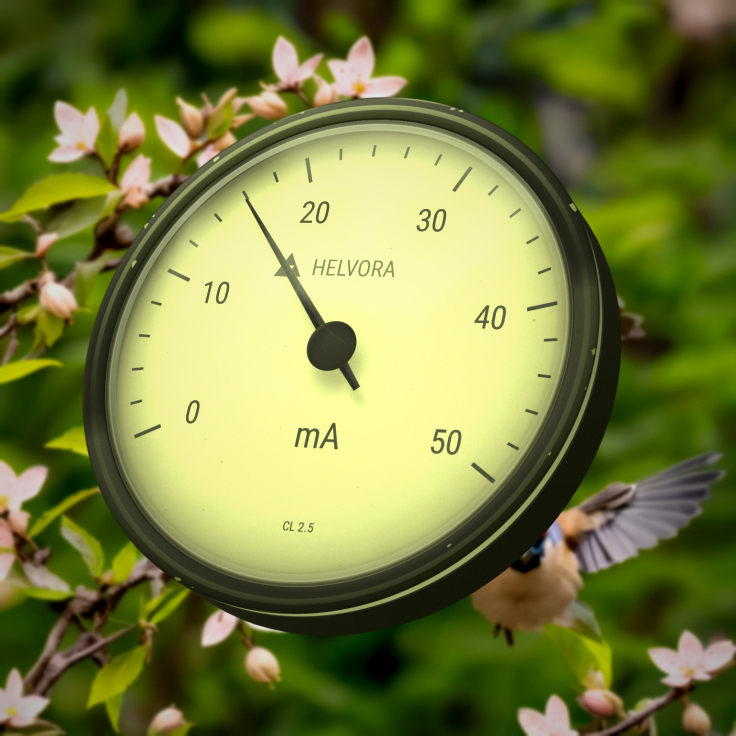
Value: 16 mA
